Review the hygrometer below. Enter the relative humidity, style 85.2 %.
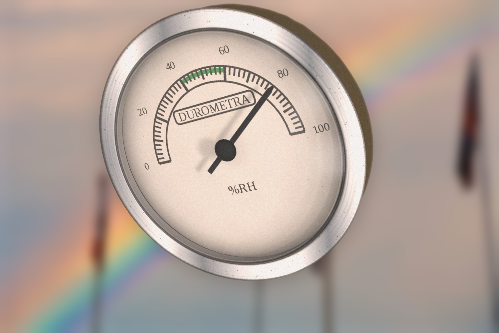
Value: 80 %
